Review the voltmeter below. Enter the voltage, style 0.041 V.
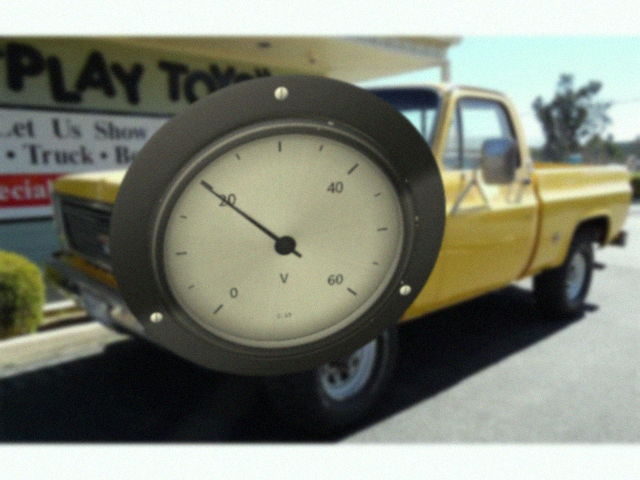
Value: 20 V
